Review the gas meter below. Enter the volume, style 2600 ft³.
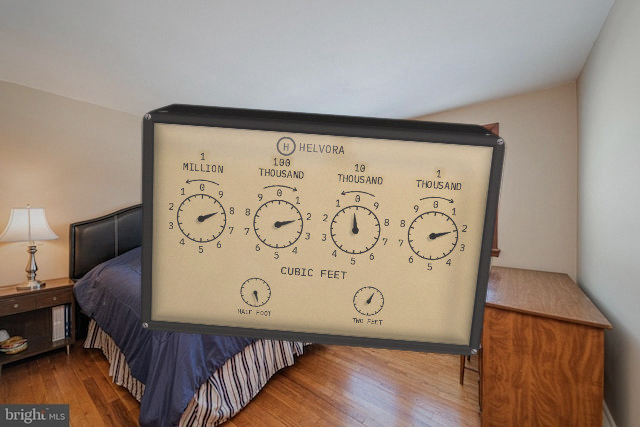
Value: 820200 ft³
